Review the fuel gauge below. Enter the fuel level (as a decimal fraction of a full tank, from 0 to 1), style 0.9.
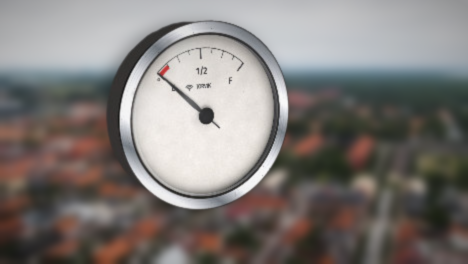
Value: 0
